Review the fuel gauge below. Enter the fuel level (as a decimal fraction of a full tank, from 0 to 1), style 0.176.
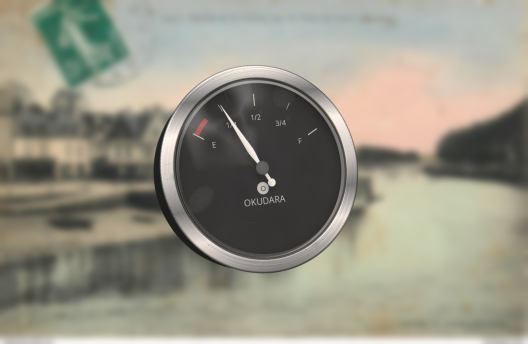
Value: 0.25
